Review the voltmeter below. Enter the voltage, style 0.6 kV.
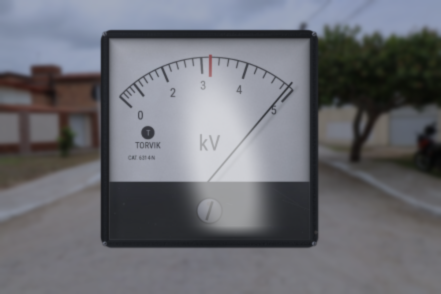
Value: 4.9 kV
